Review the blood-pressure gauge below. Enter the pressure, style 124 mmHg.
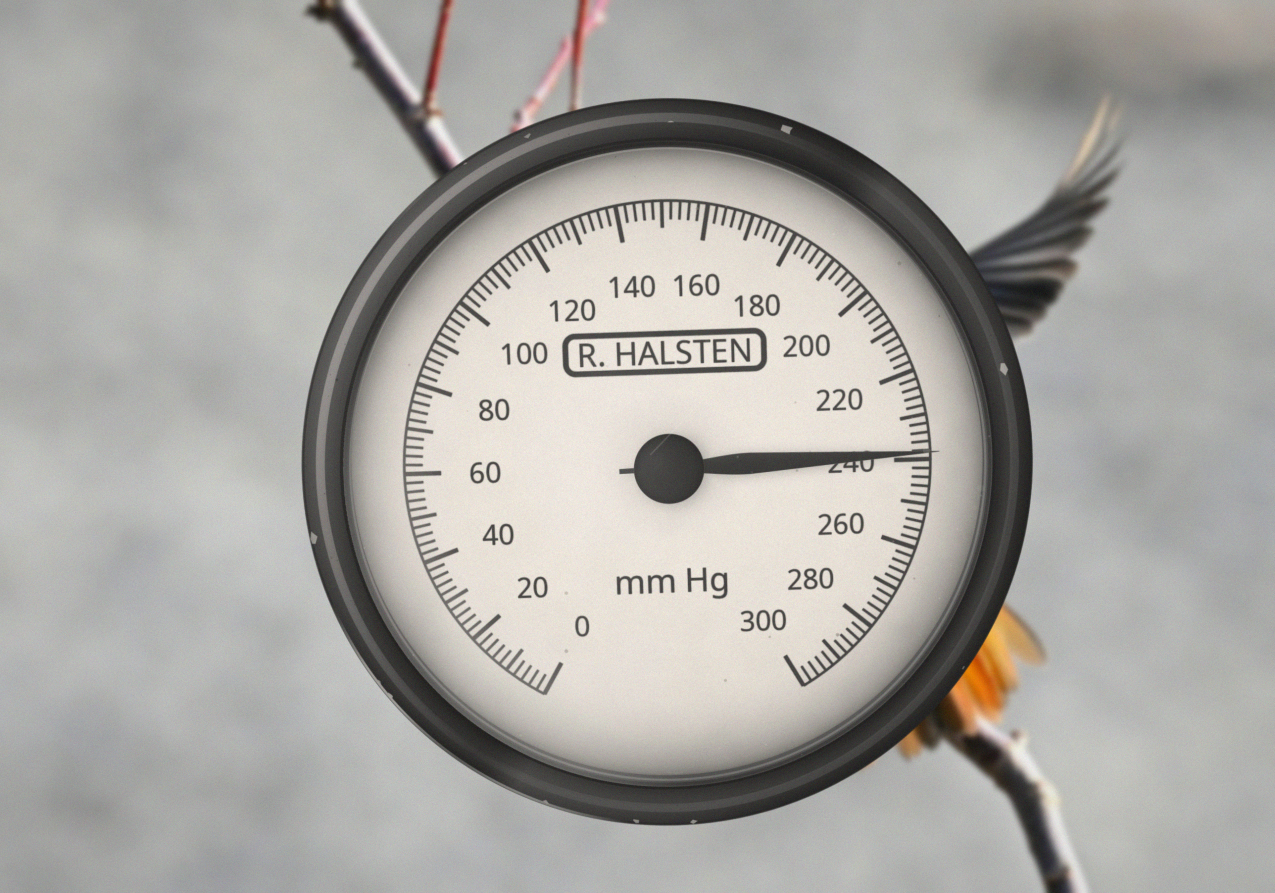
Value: 238 mmHg
